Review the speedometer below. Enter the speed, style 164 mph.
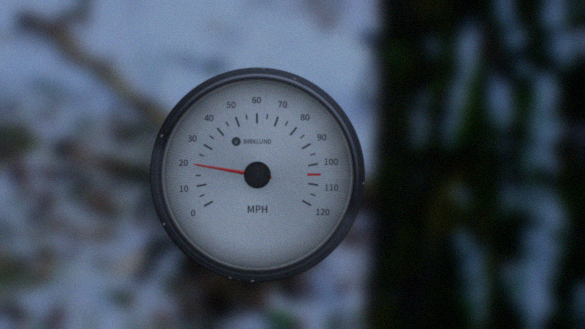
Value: 20 mph
